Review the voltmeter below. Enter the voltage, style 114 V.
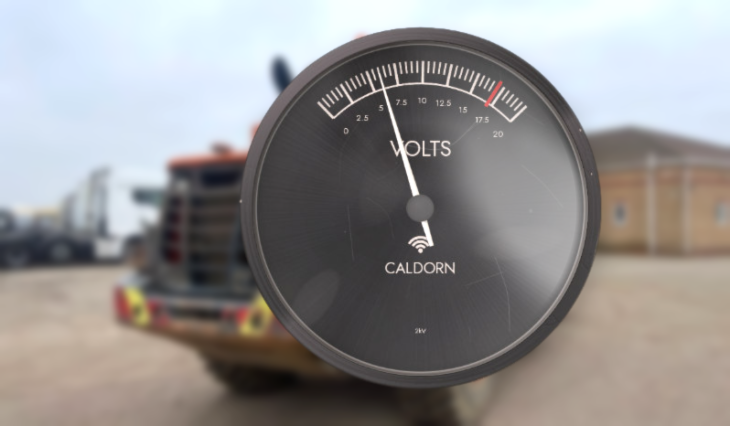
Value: 6 V
